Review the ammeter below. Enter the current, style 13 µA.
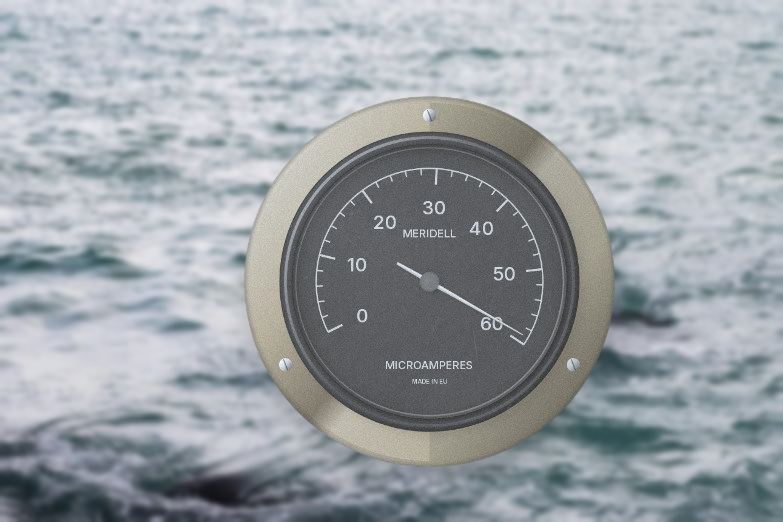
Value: 59 µA
